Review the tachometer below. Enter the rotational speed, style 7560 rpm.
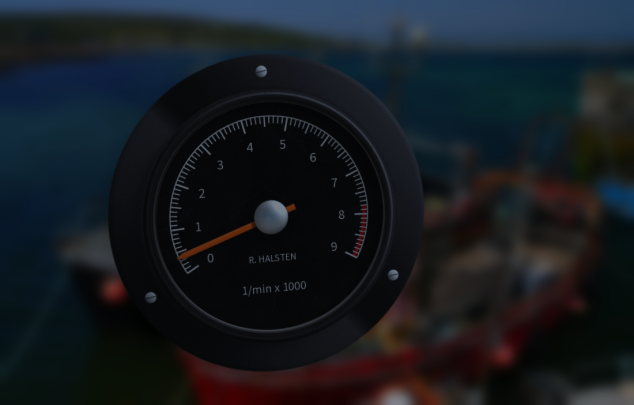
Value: 400 rpm
